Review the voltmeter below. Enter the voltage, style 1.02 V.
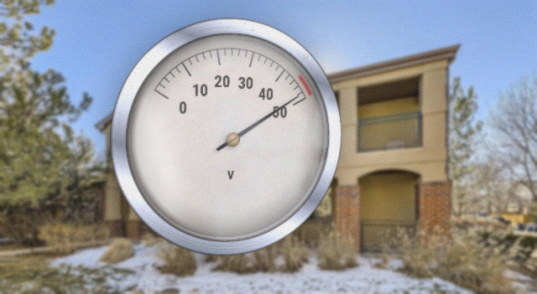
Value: 48 V
